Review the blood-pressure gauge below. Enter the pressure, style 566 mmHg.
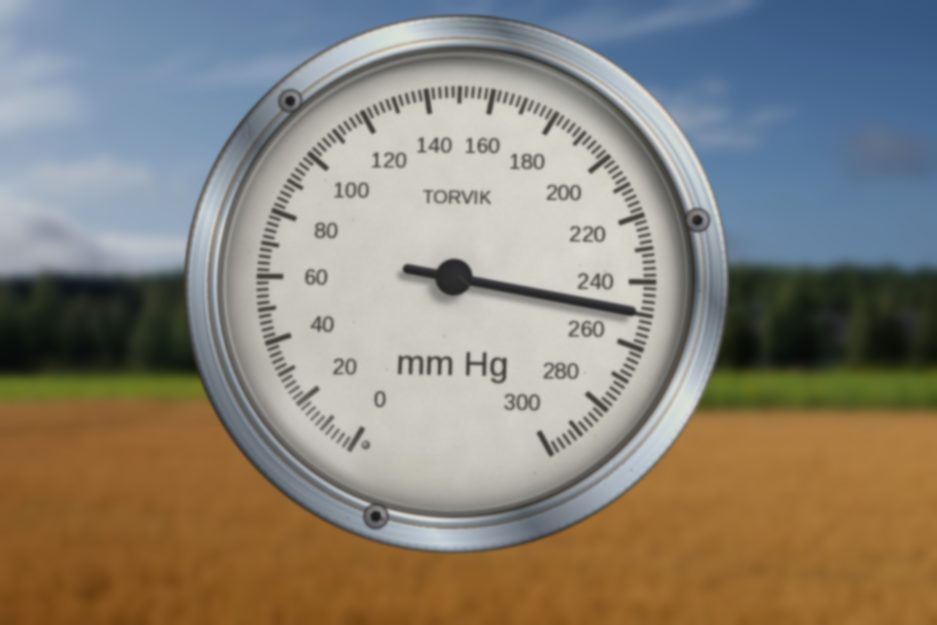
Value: 250 mmHg
